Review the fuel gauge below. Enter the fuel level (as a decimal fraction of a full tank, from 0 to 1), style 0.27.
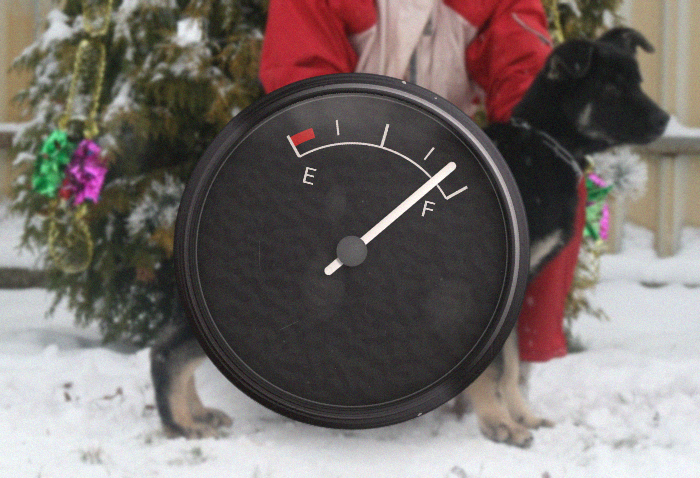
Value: 0.875
